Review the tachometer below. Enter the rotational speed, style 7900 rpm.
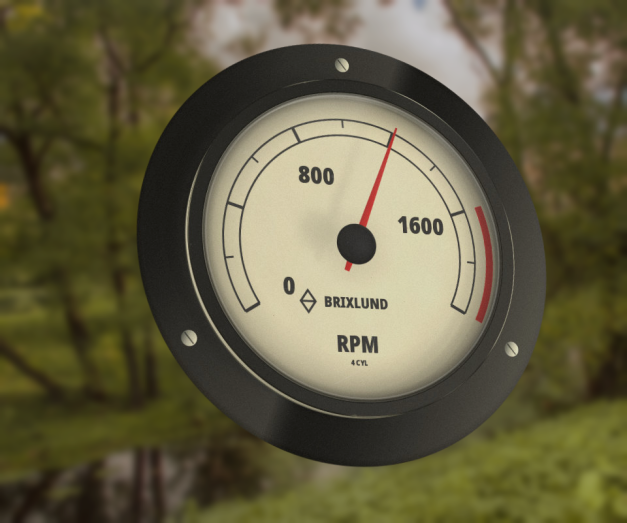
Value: 1200 rpm
